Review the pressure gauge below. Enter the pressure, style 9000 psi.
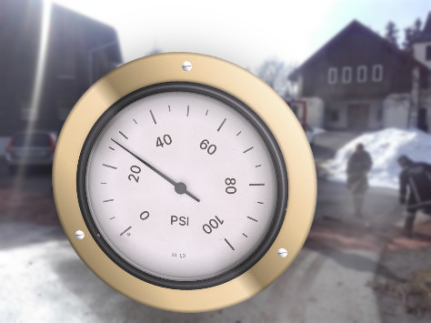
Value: 27.5 psi
